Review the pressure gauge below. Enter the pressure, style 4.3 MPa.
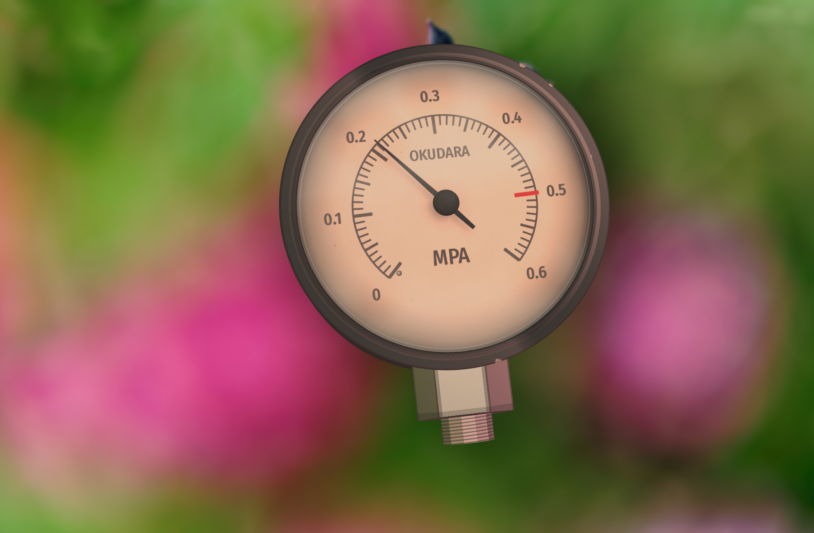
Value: 0.21 MPa
